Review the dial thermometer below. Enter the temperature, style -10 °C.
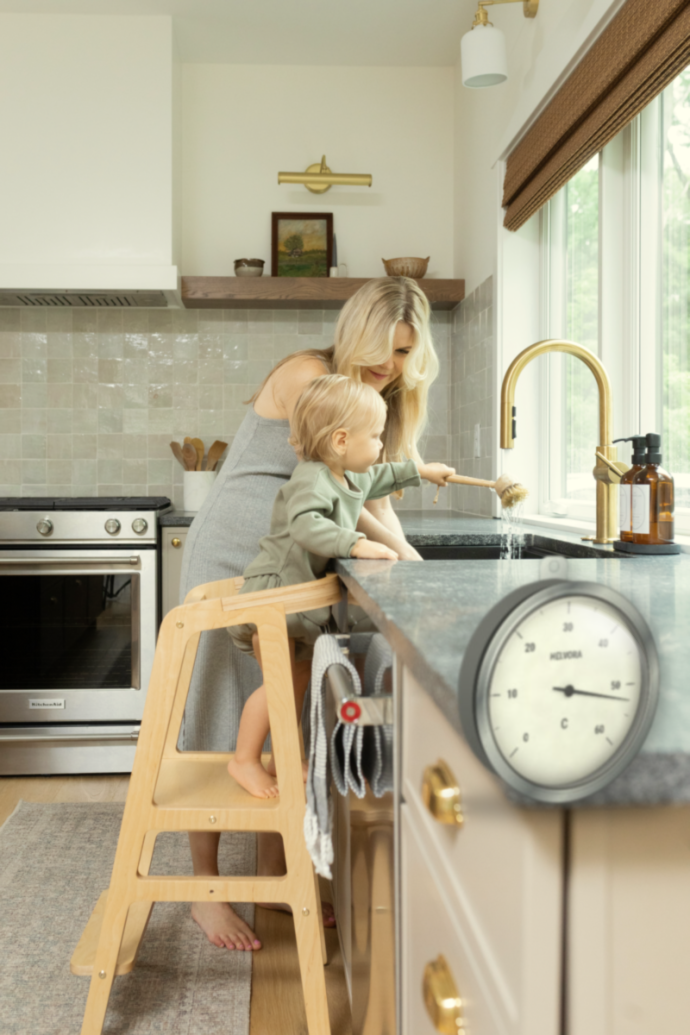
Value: 52.5 °C
